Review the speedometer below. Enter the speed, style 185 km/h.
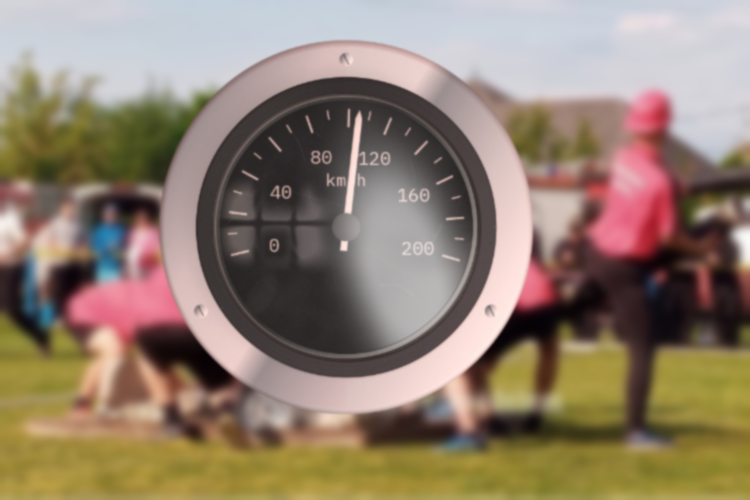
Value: 105 km/h
